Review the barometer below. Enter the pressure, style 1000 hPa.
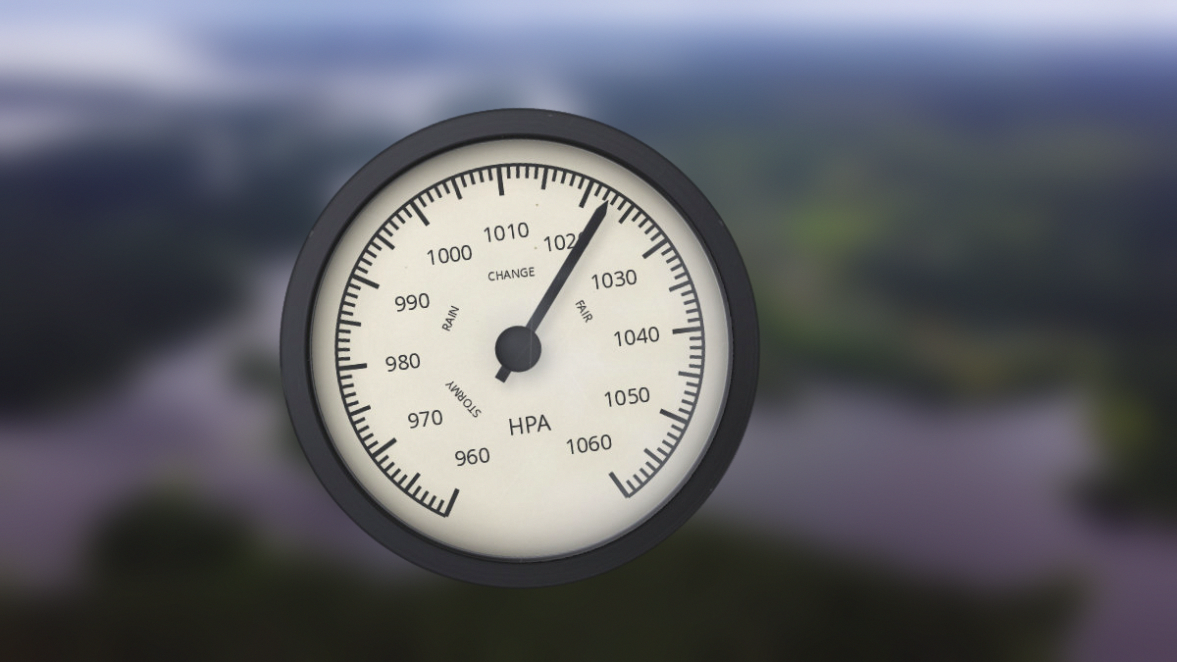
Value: 1022.5 hPa
